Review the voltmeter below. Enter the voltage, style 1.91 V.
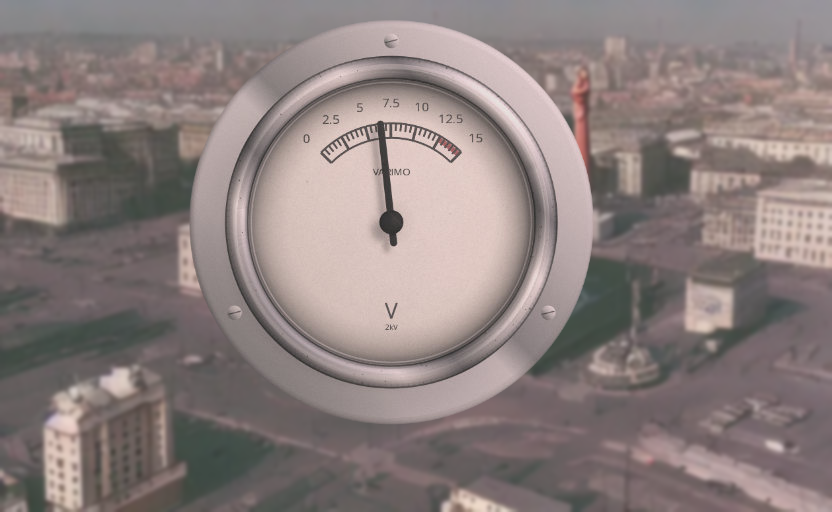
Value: 6.5 V
